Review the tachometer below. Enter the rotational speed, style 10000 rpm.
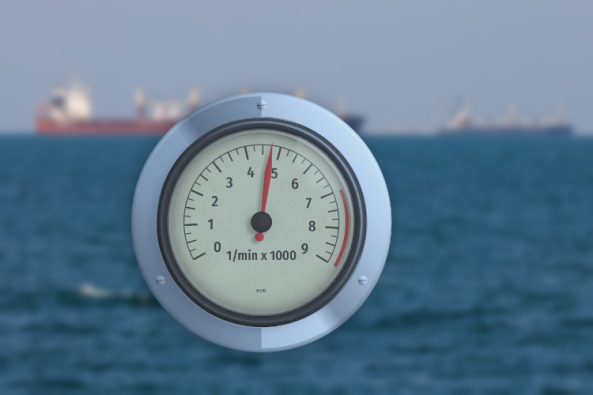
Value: 4750 rpm
